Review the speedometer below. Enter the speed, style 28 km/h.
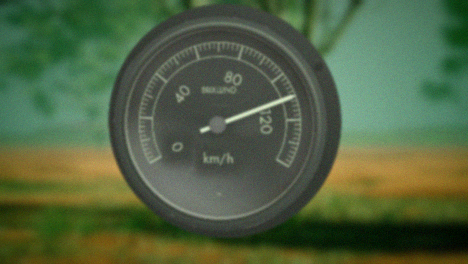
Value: 110 km/h
